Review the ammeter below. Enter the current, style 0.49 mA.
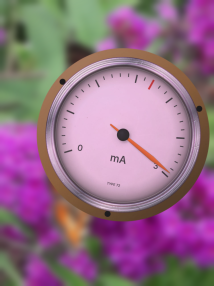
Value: 2.95 mA
